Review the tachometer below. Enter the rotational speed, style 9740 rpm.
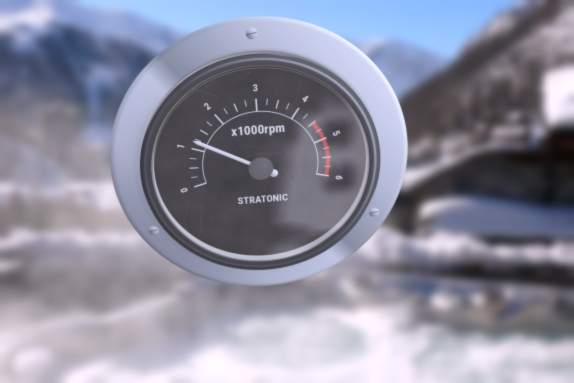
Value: 1250 rpm
